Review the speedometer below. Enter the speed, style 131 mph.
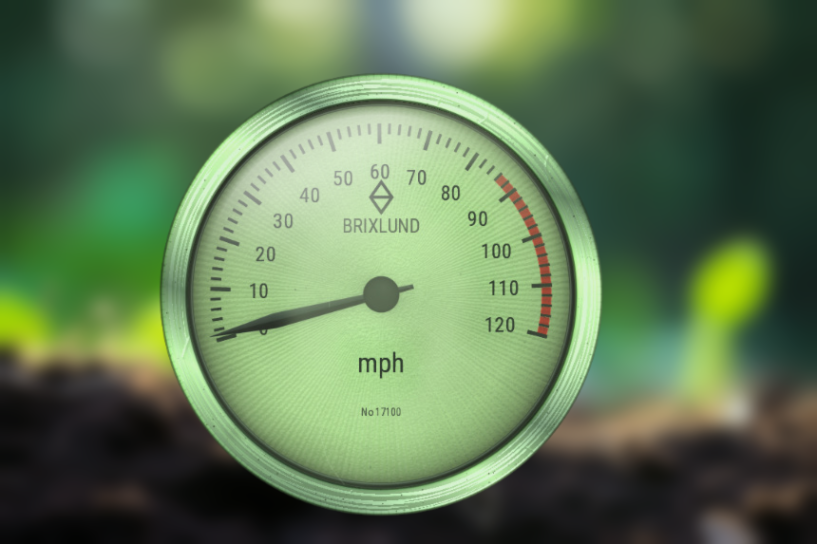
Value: 1 mph
